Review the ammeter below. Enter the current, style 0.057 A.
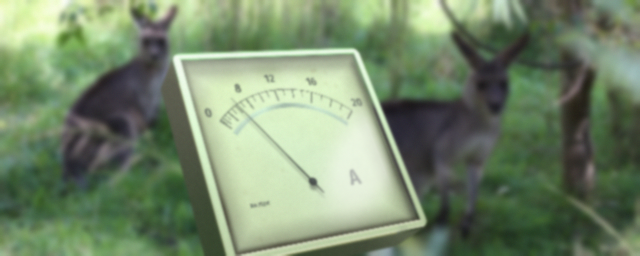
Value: 6 A
